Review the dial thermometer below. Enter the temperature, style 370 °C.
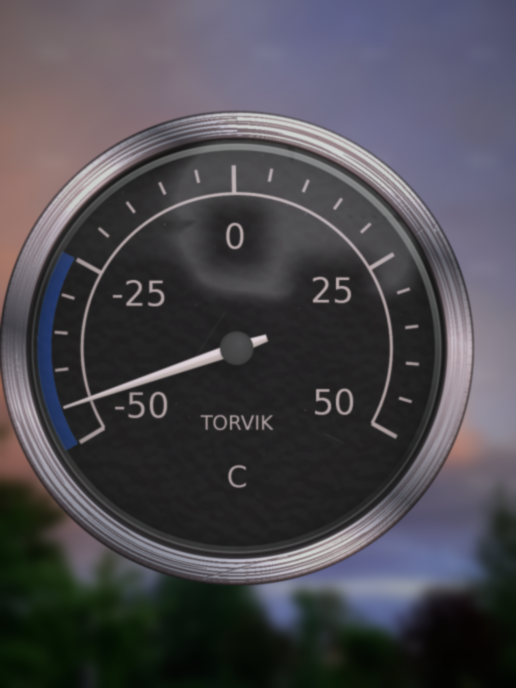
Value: -45 °C
